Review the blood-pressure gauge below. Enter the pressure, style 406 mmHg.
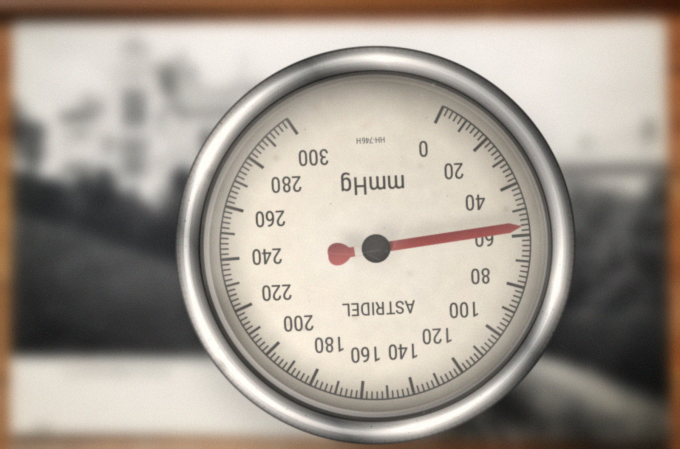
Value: 56 mmHg
